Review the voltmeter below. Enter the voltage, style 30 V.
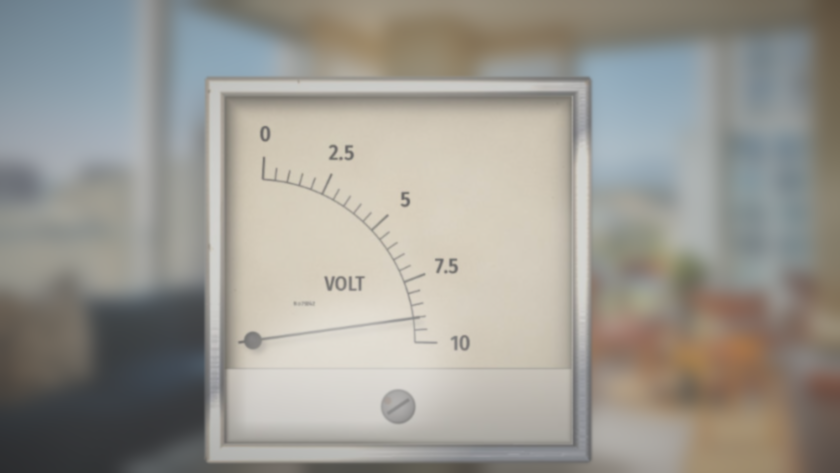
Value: 9 V
